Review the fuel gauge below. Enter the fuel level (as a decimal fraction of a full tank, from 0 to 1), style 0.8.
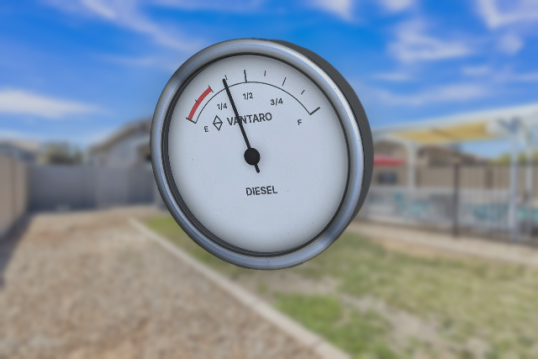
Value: 0.375
